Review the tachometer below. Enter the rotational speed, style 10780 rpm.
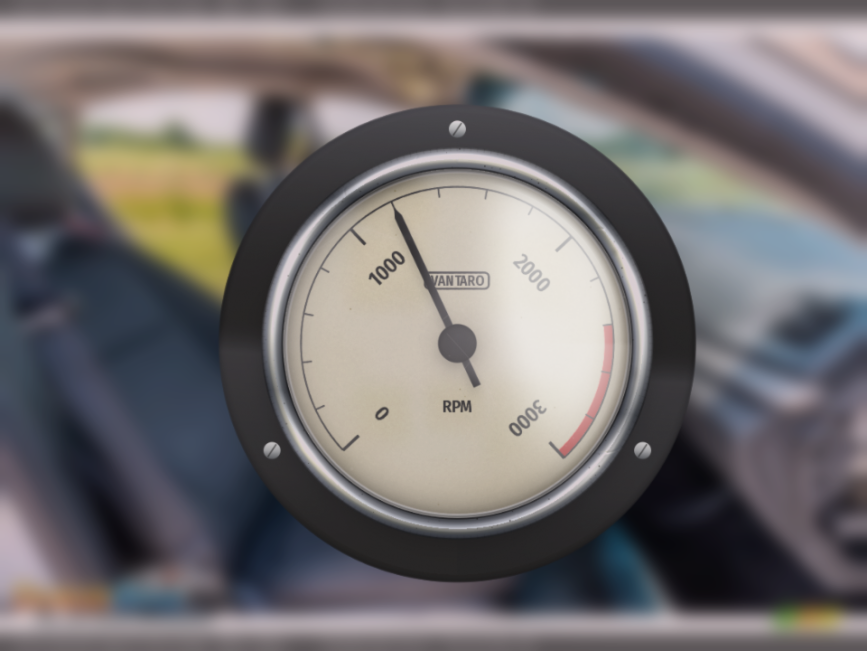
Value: 1200 rpm
